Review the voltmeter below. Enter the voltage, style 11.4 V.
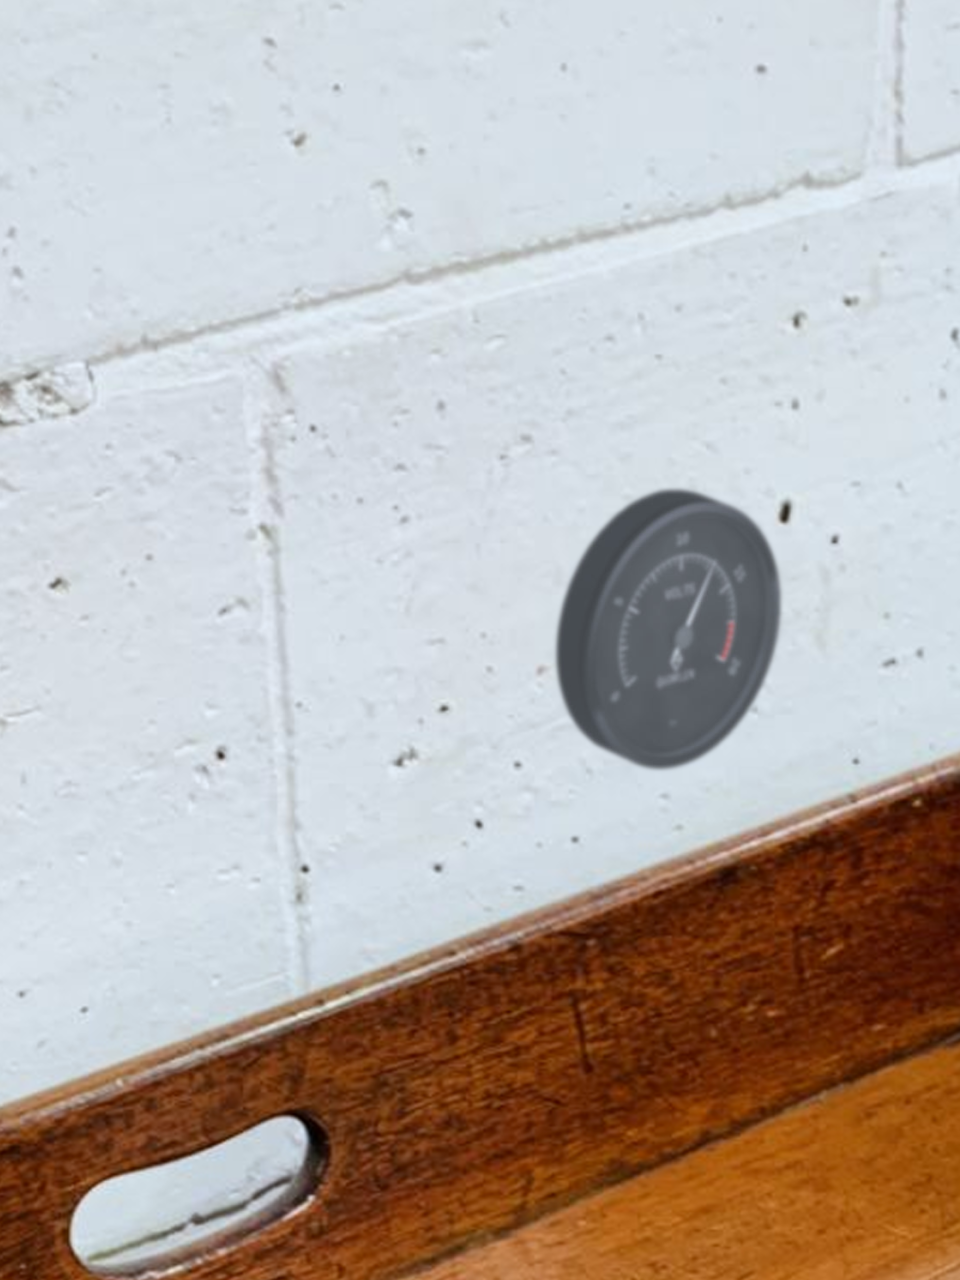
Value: 12.5 V
